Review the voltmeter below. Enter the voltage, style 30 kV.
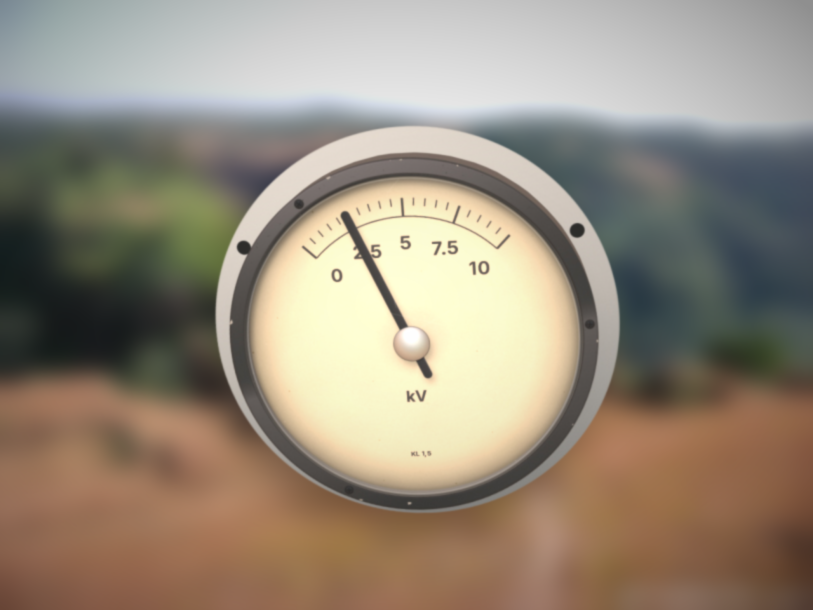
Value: 2.5 kV
